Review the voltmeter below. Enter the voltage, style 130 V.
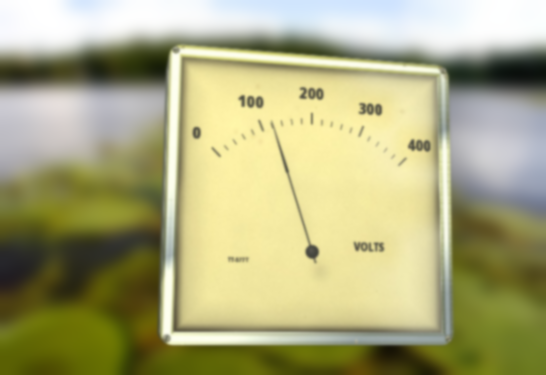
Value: 120 V
